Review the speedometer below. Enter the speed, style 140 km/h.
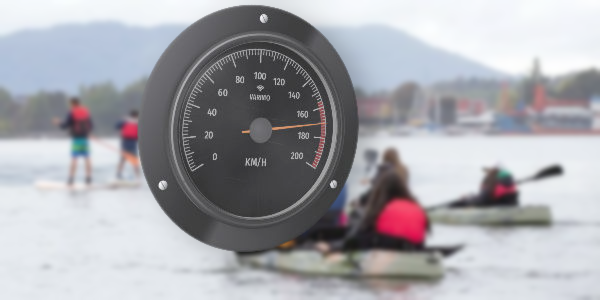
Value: 170 km/h
